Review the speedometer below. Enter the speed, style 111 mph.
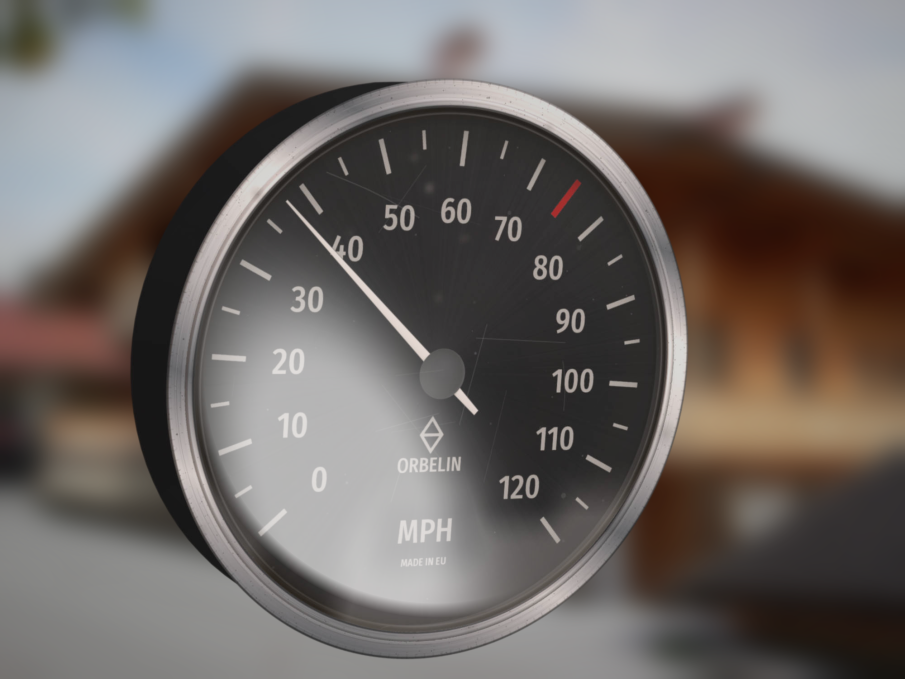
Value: 37.5 mph
